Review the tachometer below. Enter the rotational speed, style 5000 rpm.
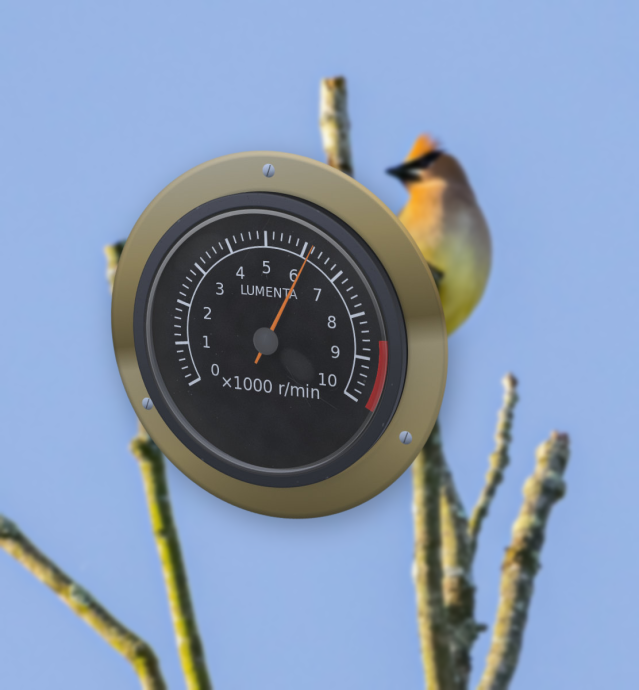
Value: 6200 rpm
